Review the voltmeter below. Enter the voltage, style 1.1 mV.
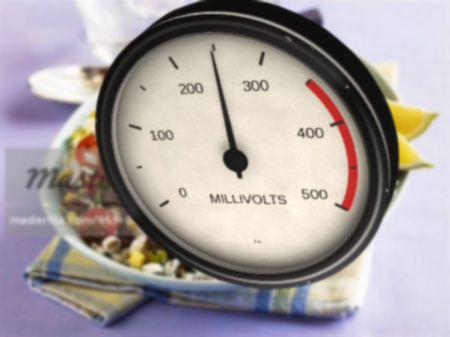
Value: 250 mV
